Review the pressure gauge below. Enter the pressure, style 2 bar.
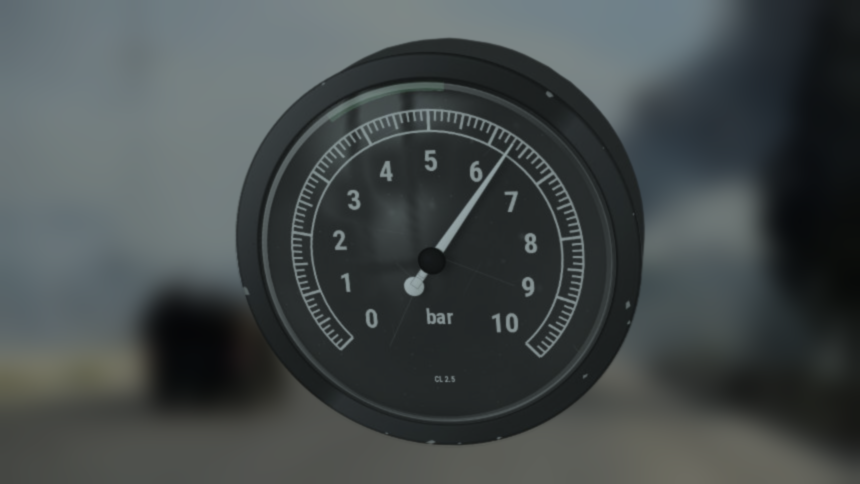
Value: 6.3 bar
